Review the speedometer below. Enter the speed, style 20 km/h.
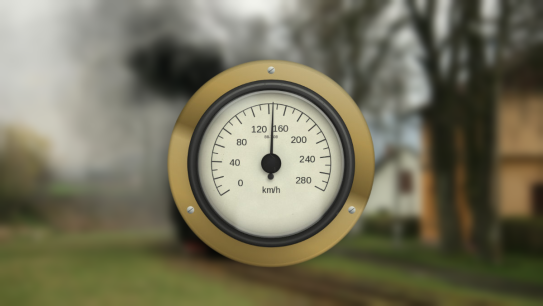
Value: 145 km/h
